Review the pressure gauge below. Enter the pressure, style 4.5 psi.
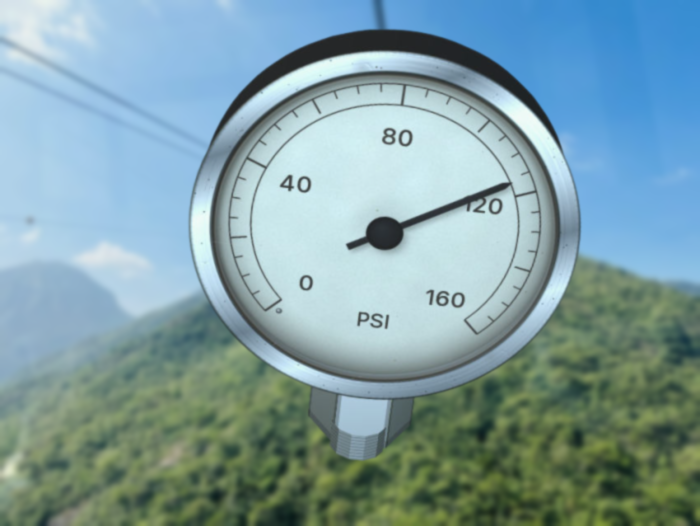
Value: 115 psi
